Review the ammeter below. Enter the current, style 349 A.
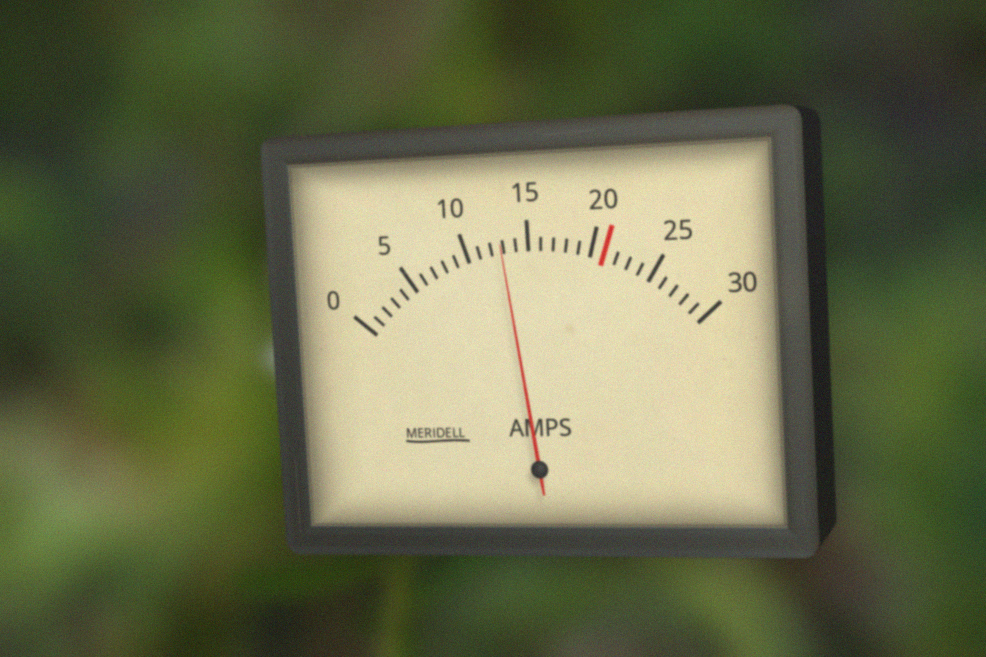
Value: 13 A
